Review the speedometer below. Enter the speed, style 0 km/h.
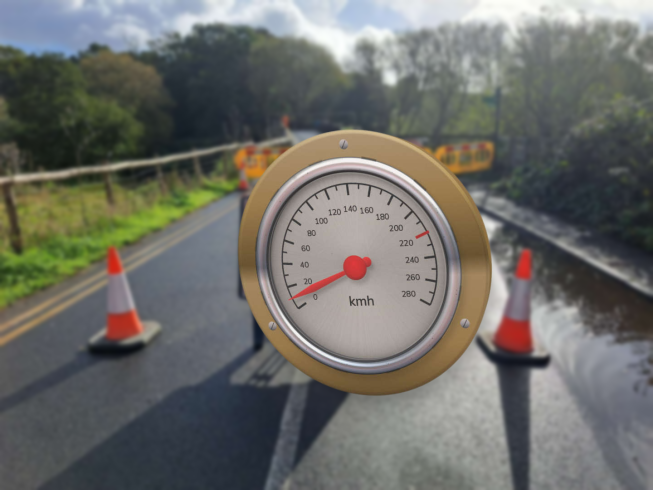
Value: 10 km/h
